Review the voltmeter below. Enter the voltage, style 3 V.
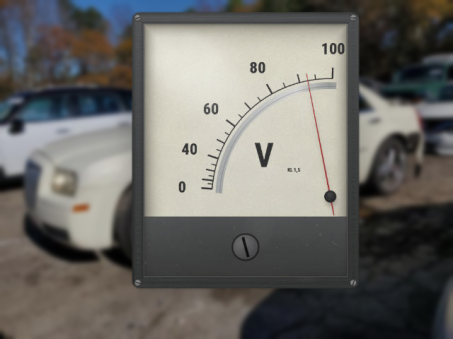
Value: 92.5 V
